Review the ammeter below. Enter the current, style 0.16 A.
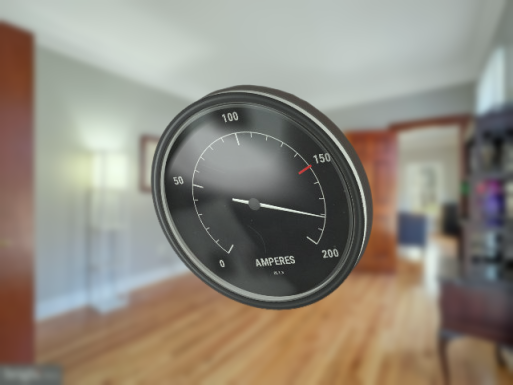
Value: 180 A
